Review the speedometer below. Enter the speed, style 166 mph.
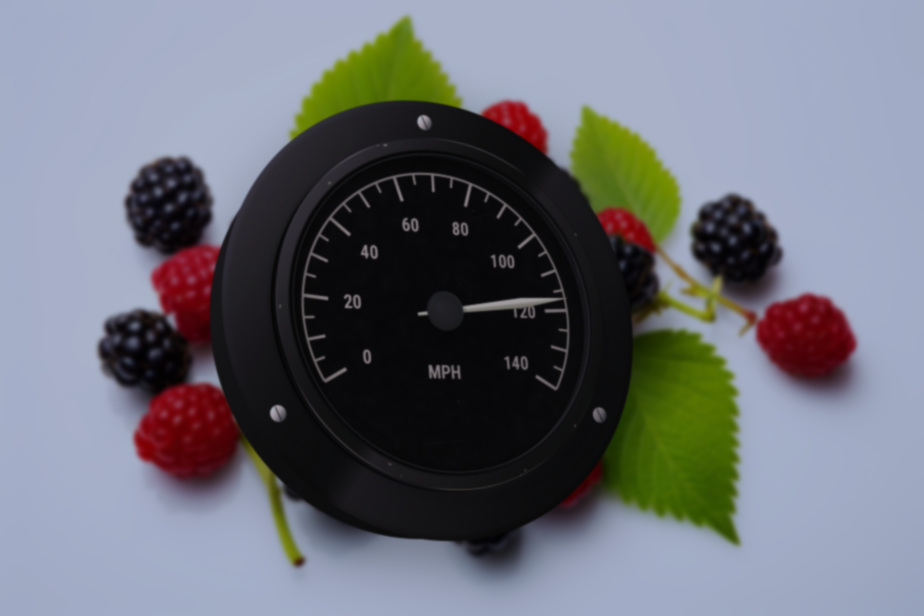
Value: 117.5 mph
